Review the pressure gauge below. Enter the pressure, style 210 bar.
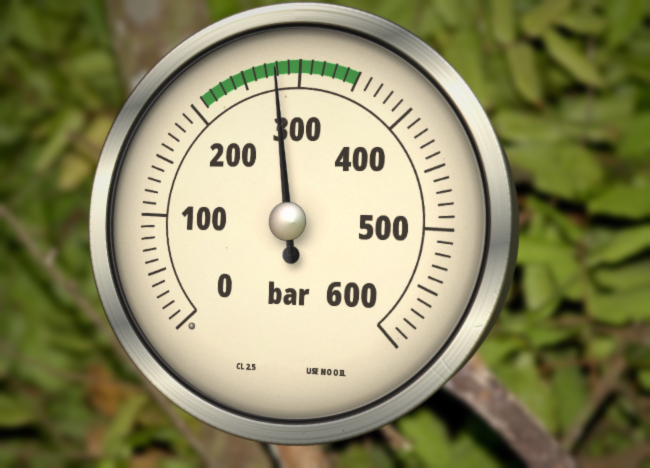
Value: 280 bar
